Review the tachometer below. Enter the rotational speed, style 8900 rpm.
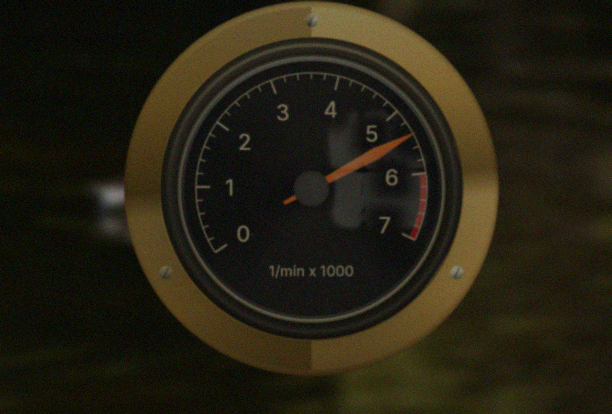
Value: 5400 rpm
